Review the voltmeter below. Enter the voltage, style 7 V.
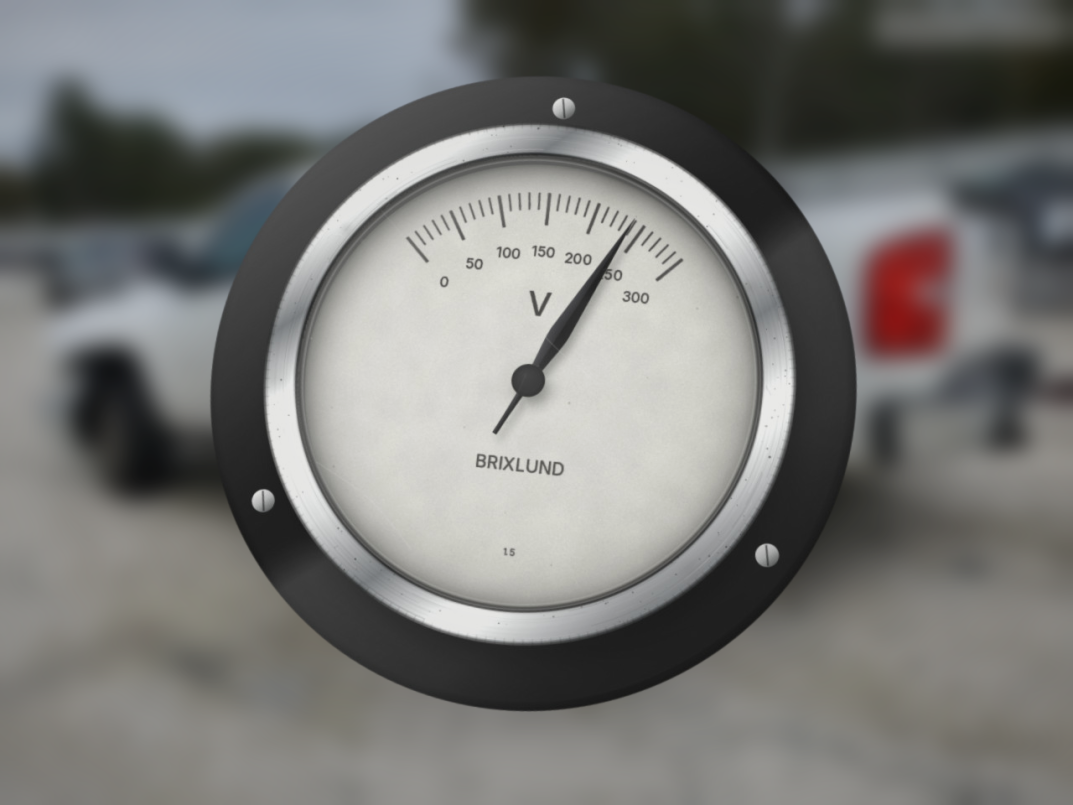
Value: 240 V
